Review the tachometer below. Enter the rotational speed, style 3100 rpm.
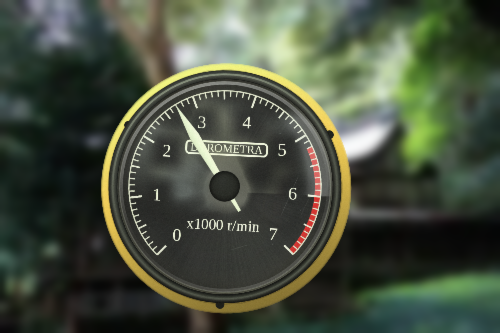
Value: 2700 rpm
